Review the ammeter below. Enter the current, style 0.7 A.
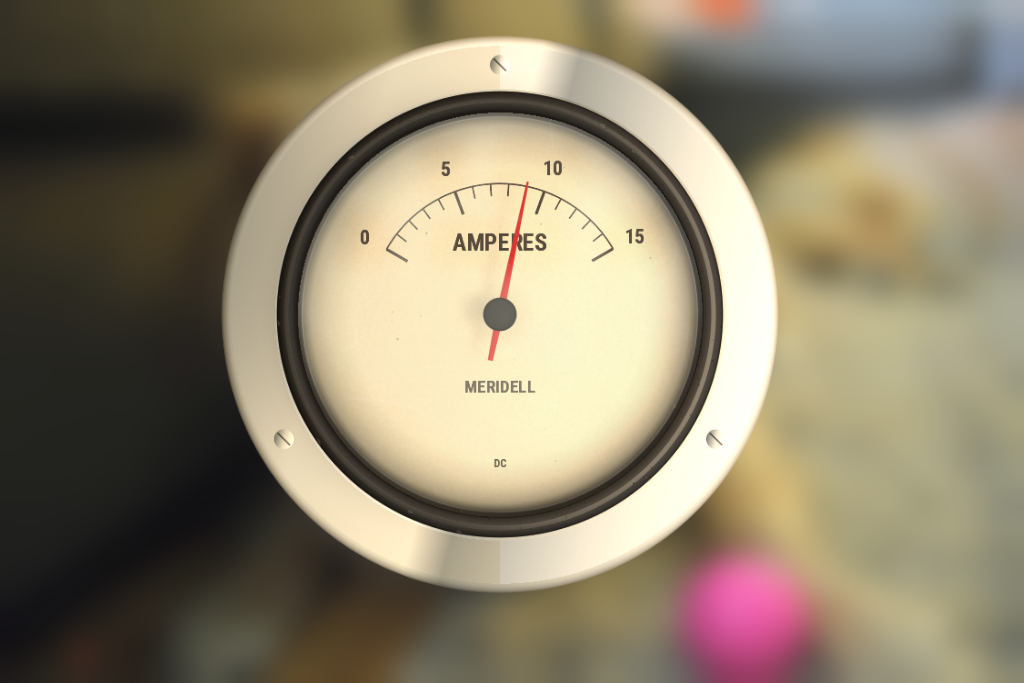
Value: 9 A
